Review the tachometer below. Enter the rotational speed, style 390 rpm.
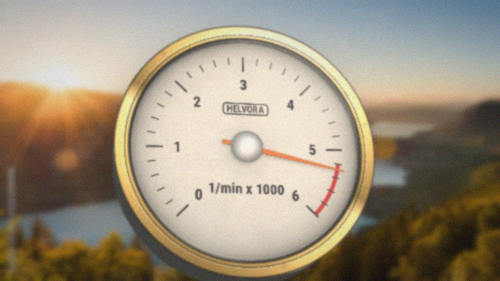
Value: 5300 rpm
